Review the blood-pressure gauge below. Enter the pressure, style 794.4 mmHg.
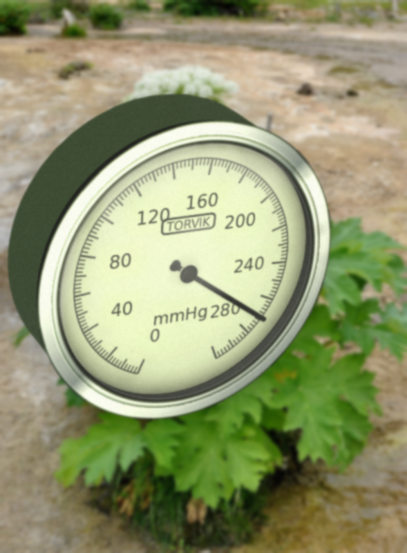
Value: 270 mmHg
